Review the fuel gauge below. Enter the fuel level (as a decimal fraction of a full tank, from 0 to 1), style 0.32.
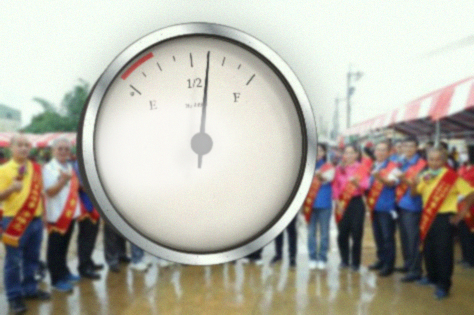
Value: 0.625
